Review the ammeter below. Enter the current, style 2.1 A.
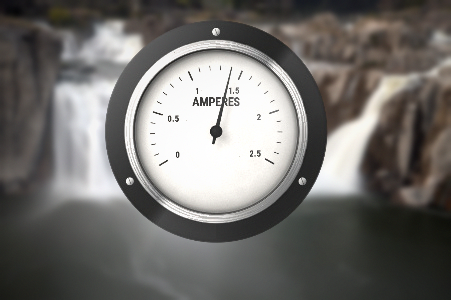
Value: 1.4 A
